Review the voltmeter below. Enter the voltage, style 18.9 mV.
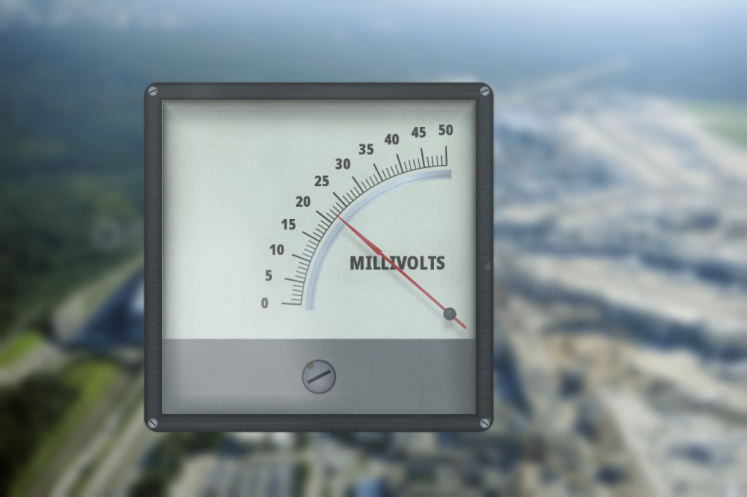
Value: 22 mV
